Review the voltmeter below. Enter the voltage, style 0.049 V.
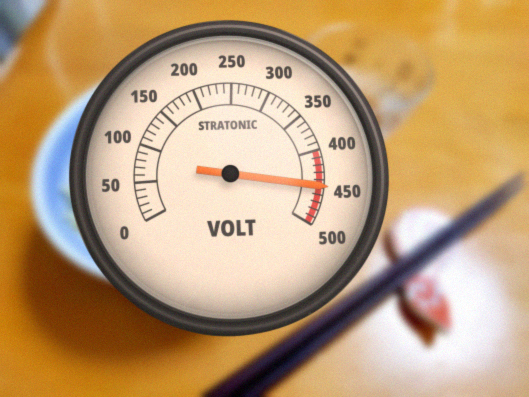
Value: 450 V
